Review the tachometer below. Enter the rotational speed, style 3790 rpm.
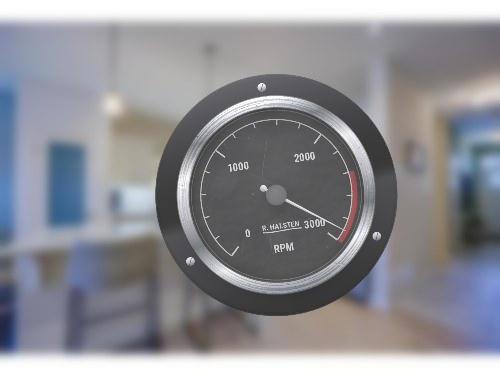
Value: 2900 rpm
